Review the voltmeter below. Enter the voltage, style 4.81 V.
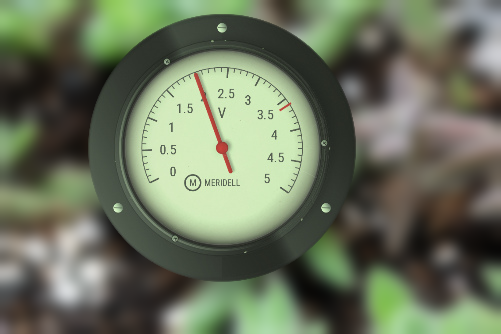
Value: 2 V
